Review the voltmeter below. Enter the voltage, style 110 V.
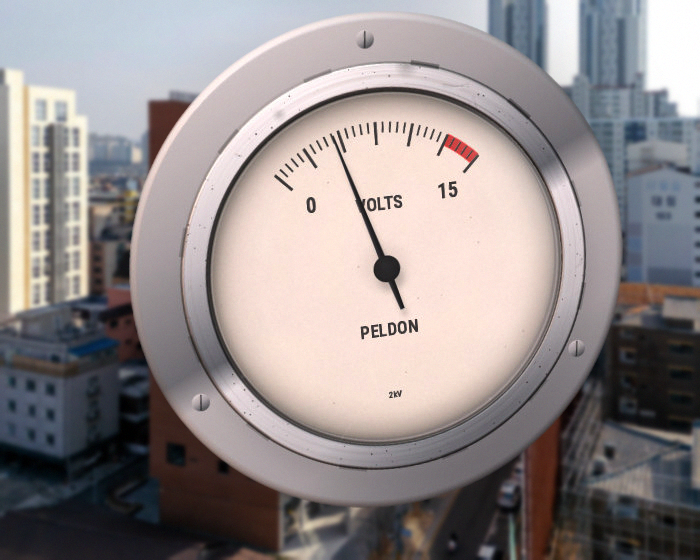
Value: 4.5 V
